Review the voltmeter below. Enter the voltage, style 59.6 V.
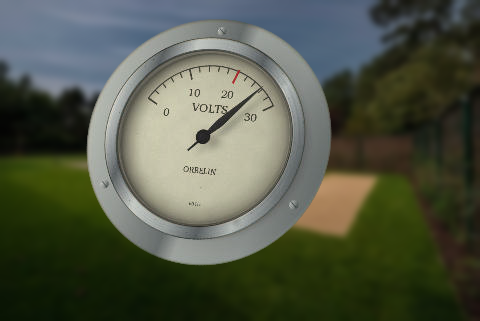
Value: 26 V
